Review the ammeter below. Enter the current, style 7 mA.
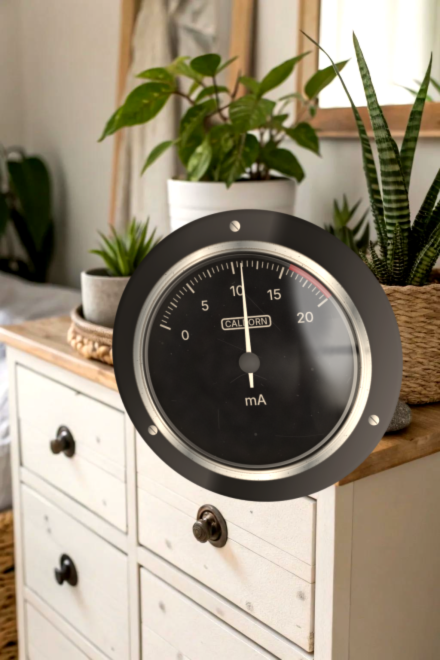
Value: 11 mA
